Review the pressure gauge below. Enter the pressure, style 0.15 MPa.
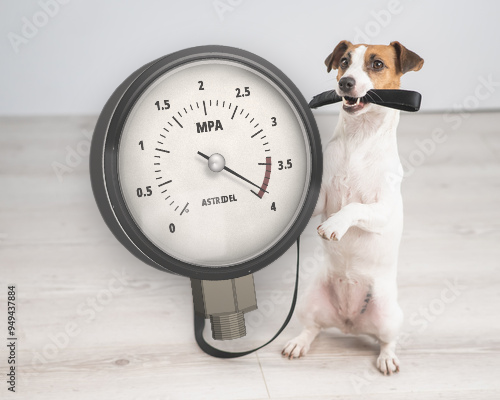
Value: 3.9 MPa
